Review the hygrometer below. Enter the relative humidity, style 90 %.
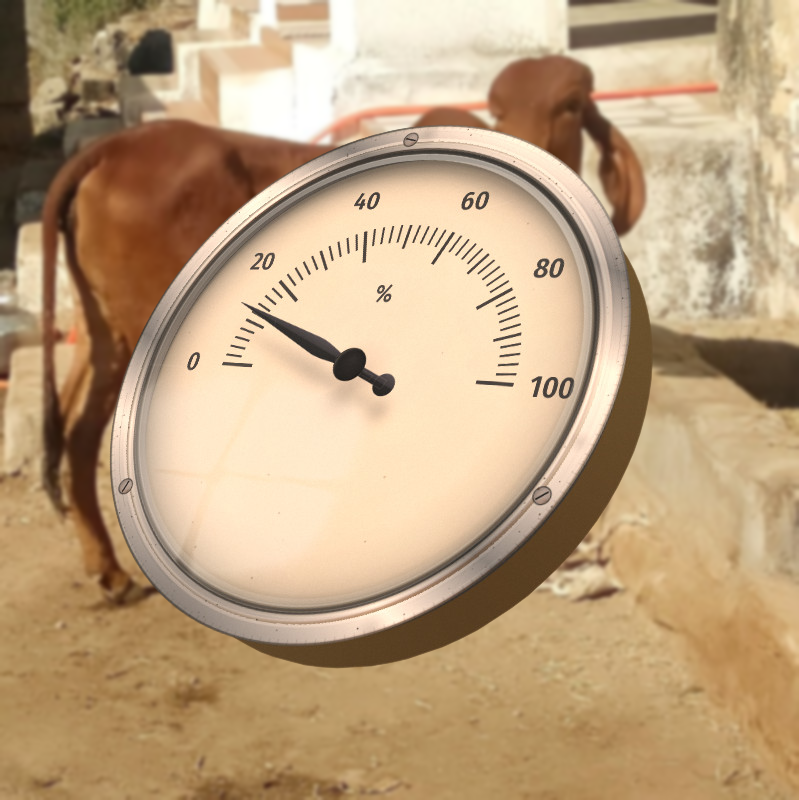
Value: 12 %
